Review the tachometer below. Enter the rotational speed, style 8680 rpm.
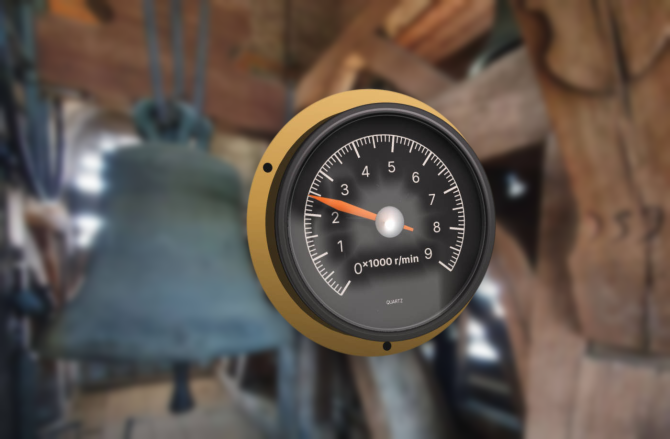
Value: 2400 rpm
